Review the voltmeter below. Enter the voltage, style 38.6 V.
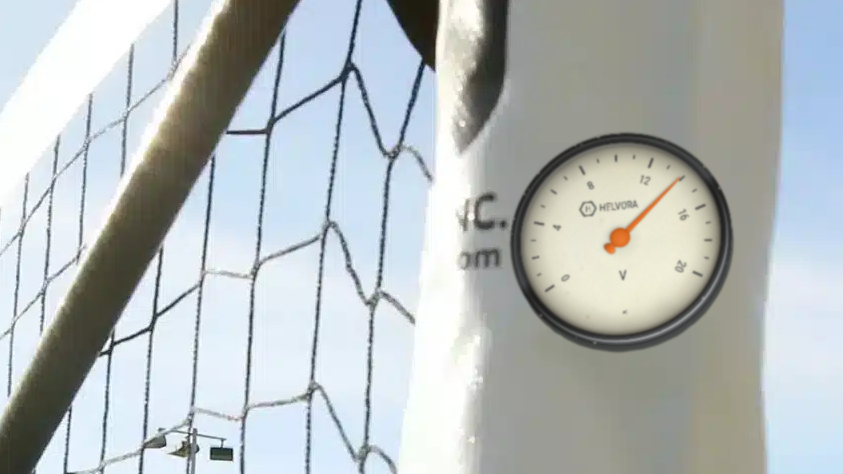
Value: 14 V
